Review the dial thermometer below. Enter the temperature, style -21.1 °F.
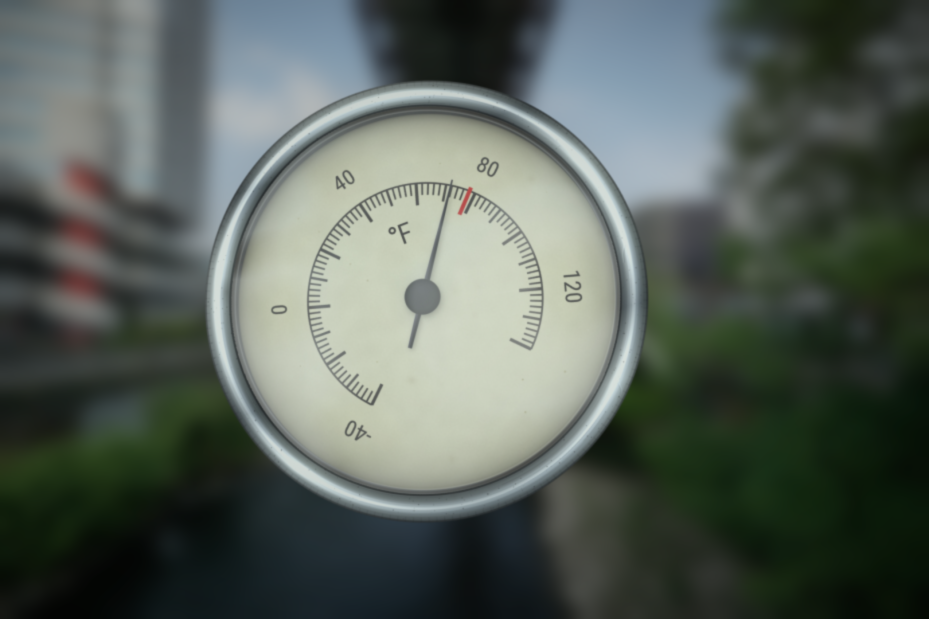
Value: 72 °F
